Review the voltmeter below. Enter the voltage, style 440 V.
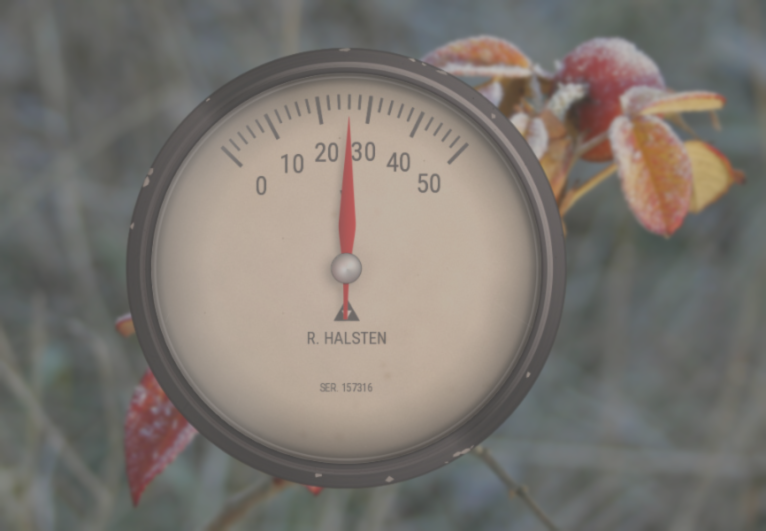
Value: 26 V
